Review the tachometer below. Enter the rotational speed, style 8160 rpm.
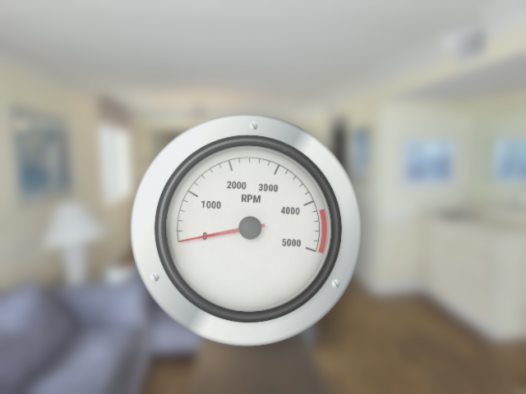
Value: 0 rpm
